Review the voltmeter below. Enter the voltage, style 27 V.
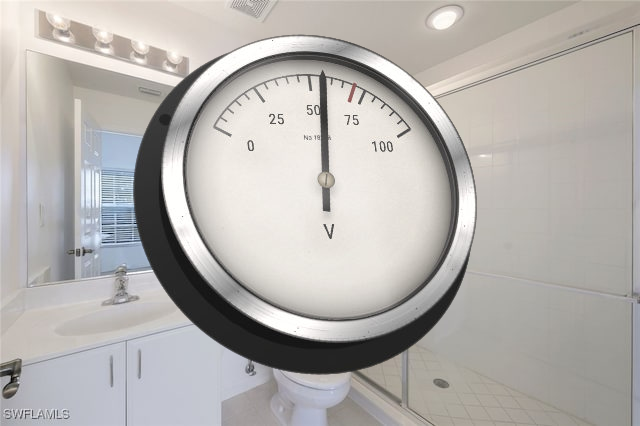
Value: 55 V
